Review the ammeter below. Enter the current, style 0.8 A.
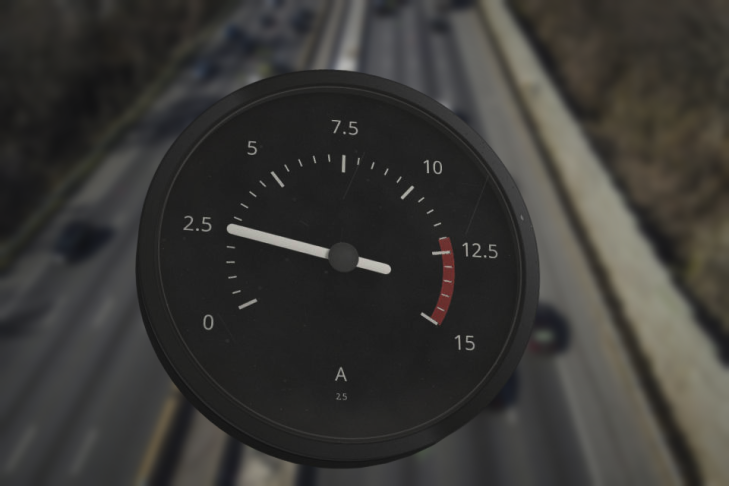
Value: 2.5 A
